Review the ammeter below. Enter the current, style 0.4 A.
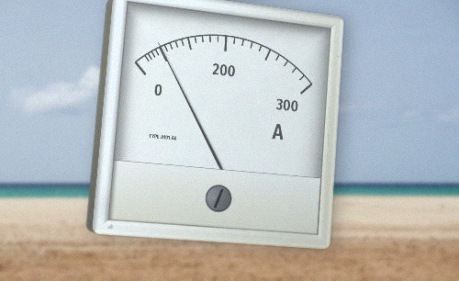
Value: 100 A
